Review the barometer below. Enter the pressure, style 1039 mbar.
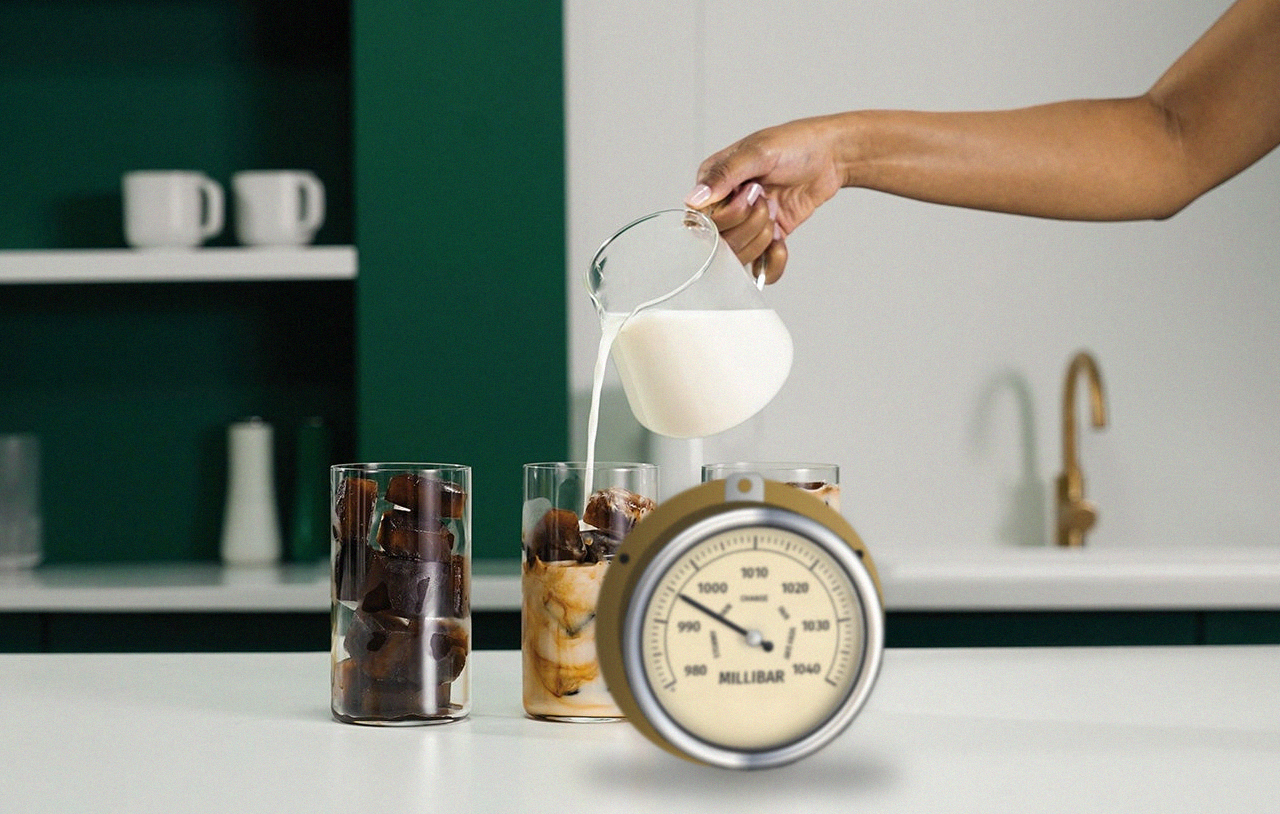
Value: 995 mbar
